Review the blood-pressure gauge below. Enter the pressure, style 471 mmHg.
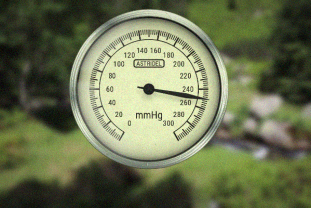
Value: 250 mmHg
